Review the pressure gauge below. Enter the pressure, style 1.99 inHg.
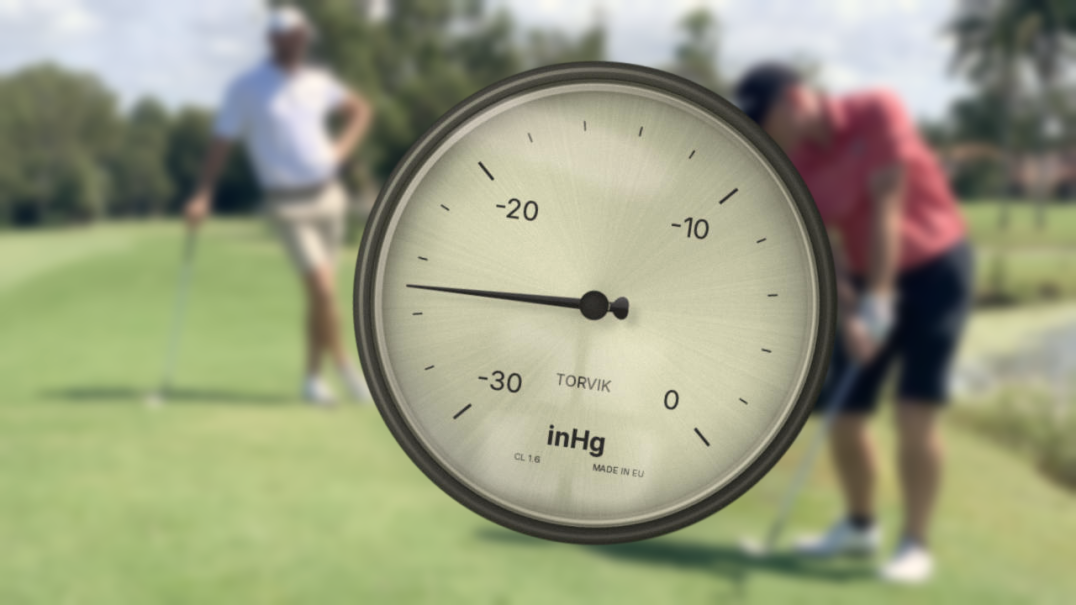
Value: -25 inHg
